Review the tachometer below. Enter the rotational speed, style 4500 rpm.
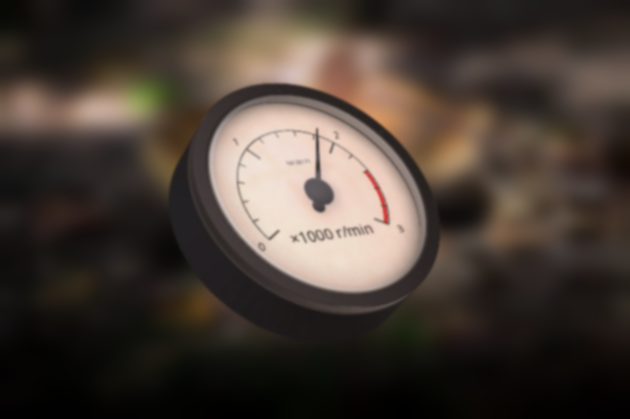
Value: 1800 rpm
